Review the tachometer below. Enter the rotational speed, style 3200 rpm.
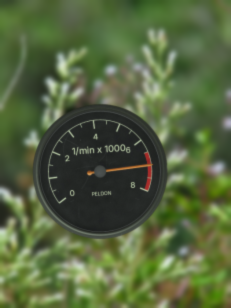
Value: 7000 rpm
